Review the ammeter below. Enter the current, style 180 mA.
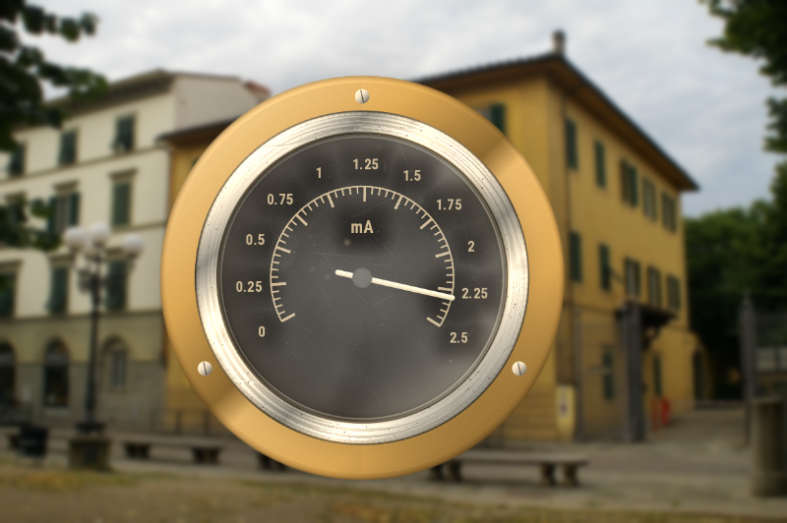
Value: 2.3 mA
